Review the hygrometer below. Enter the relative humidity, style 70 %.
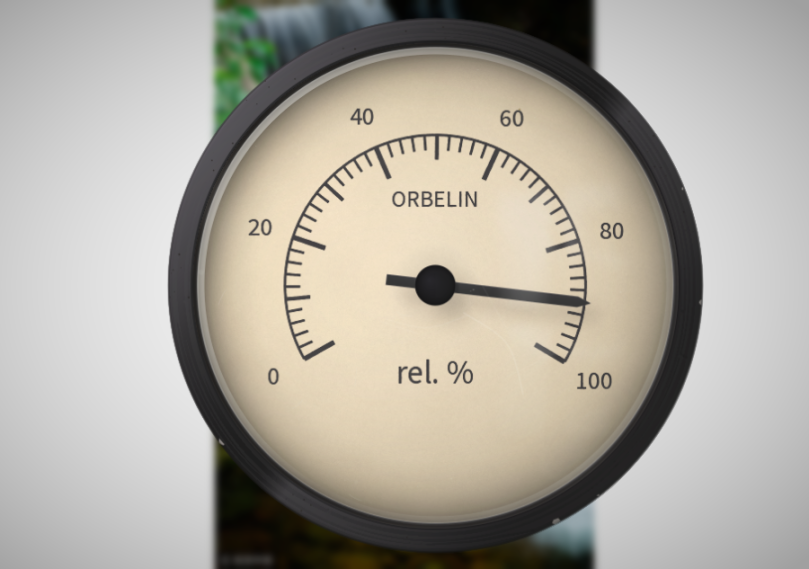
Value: 90 %
